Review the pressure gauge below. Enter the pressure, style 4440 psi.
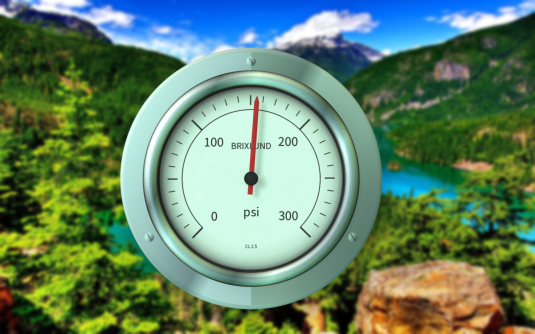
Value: 155 psi
